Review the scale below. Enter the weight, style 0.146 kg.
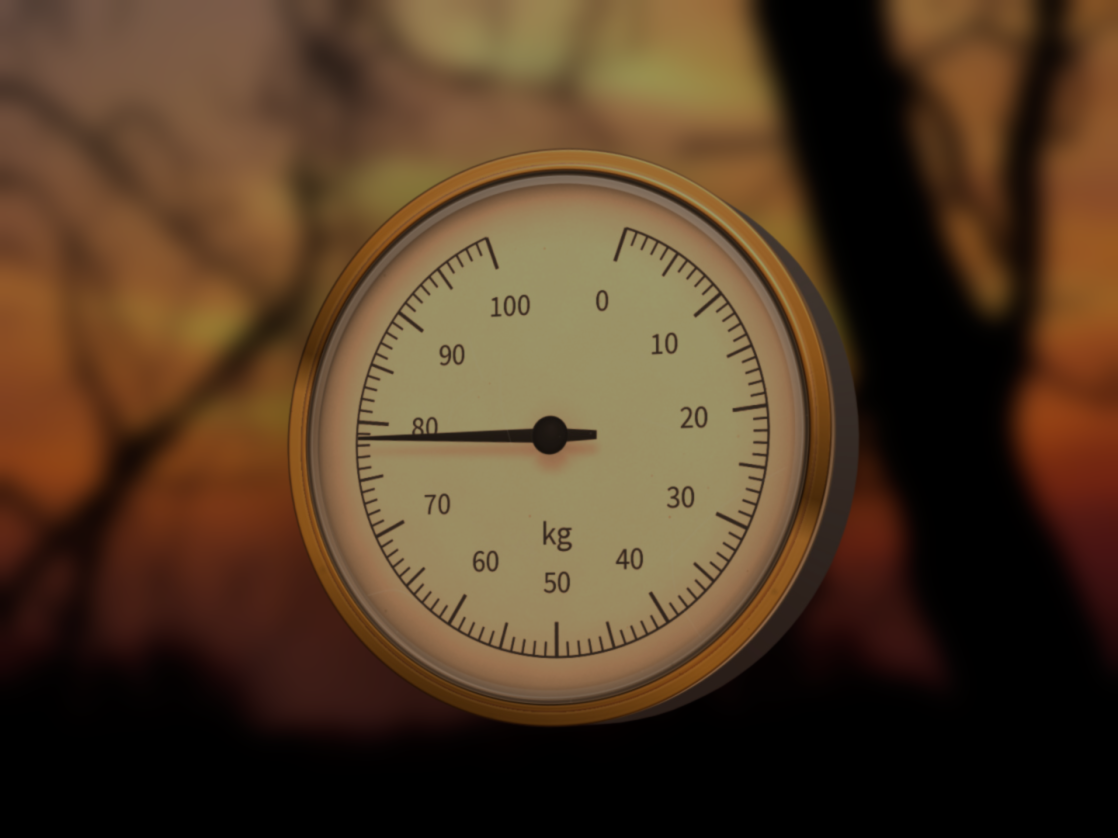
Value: 78.5 kg
